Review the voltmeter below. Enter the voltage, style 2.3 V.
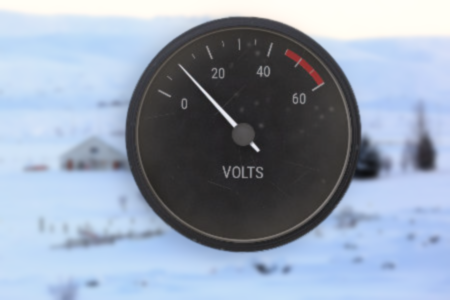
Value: 10 V
